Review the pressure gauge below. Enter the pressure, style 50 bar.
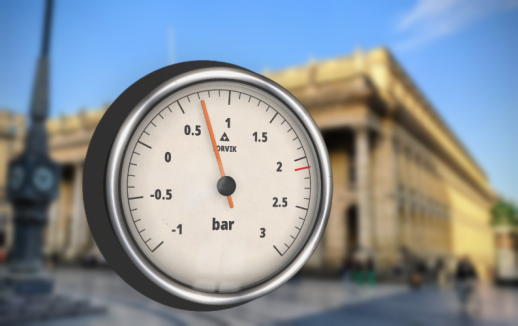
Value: 0.7 bar
